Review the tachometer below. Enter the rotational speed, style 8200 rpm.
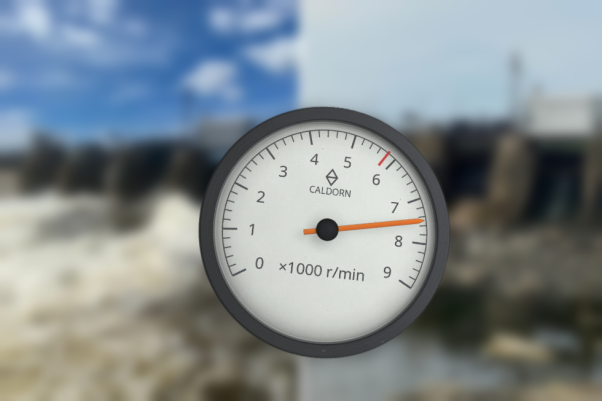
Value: 7500 rpm
